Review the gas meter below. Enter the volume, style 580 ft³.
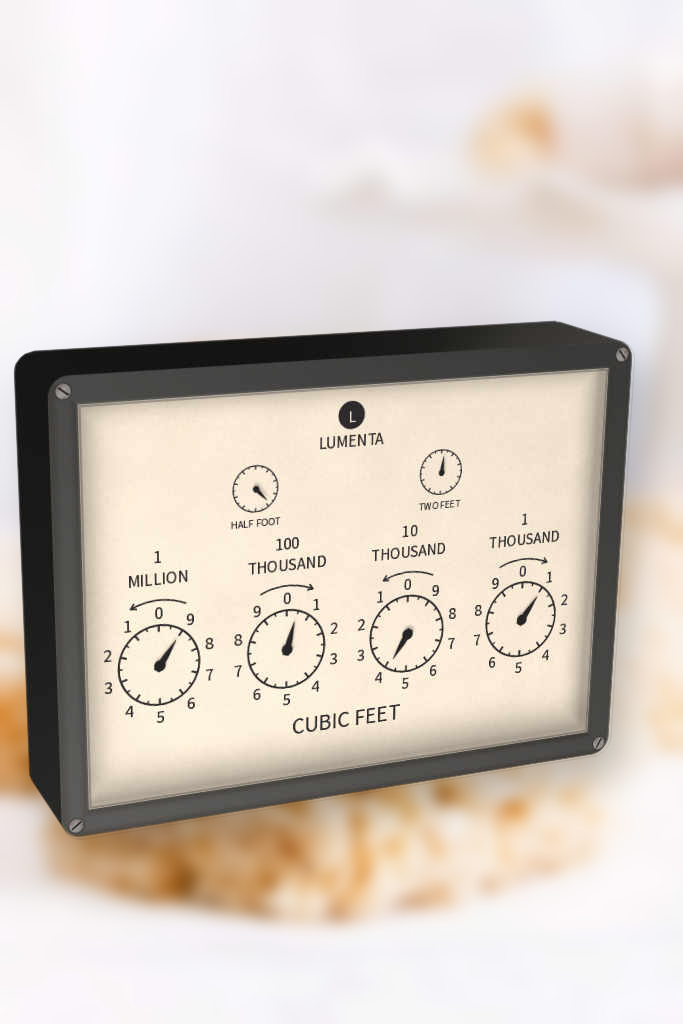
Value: 904100 ft³
